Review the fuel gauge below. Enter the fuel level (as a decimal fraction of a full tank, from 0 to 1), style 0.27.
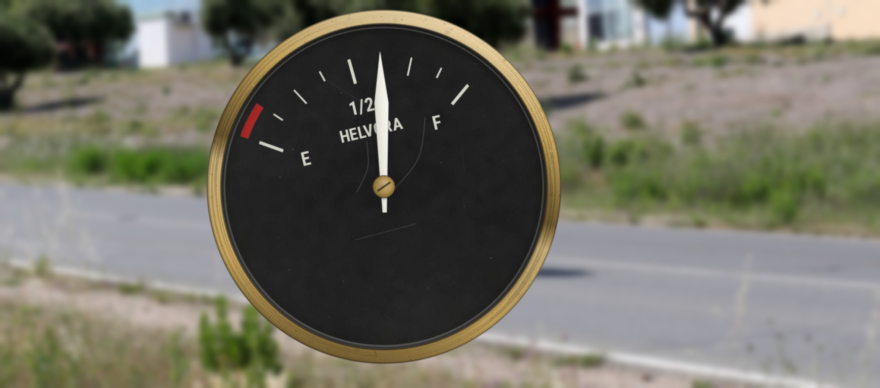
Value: 0.625
